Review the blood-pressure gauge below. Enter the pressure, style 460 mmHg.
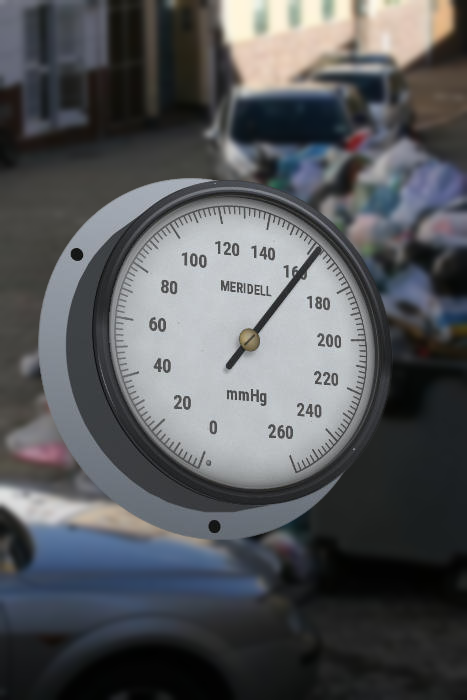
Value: 162 mmHg
